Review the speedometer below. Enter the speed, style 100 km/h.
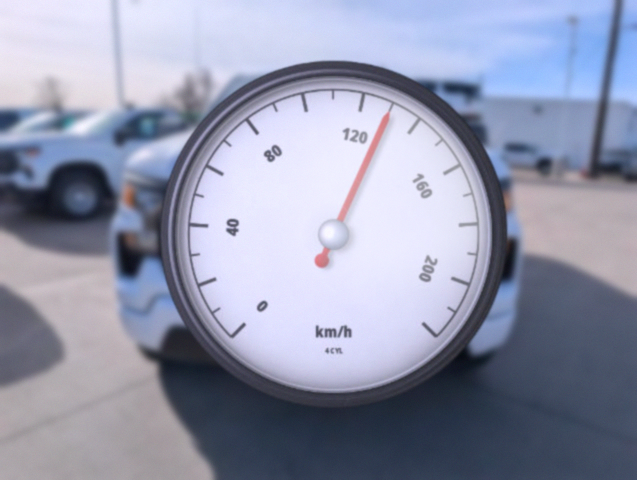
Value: 130 km/h
